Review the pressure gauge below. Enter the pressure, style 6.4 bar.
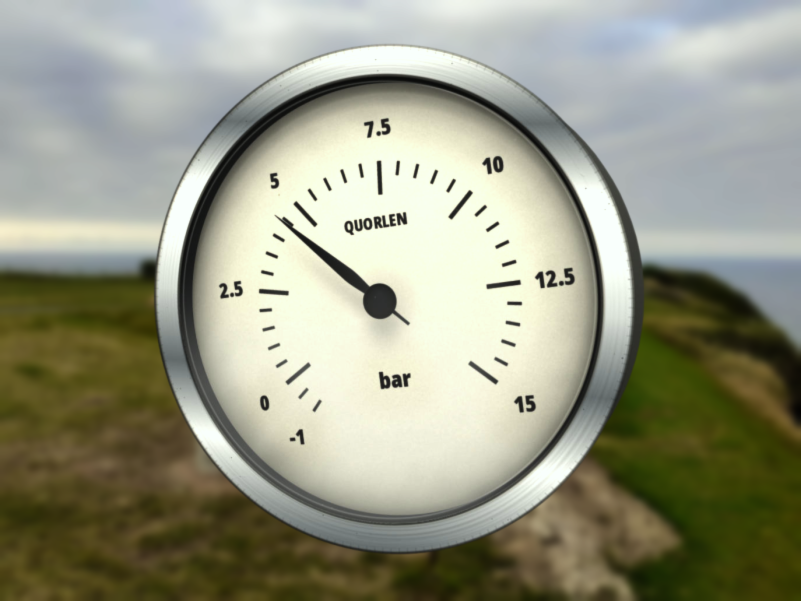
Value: 4.5 bar
